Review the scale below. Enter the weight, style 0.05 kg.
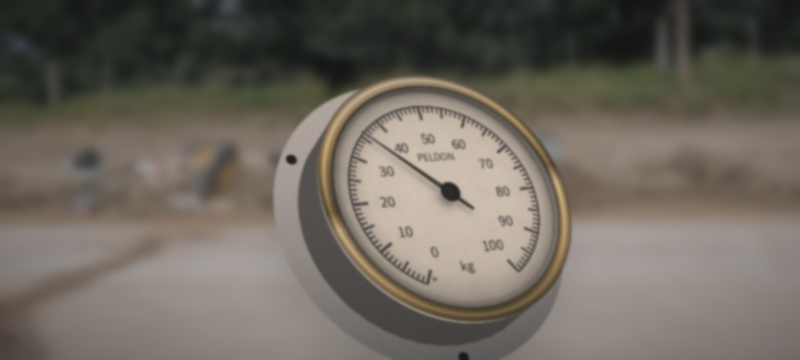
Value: 35 kg
